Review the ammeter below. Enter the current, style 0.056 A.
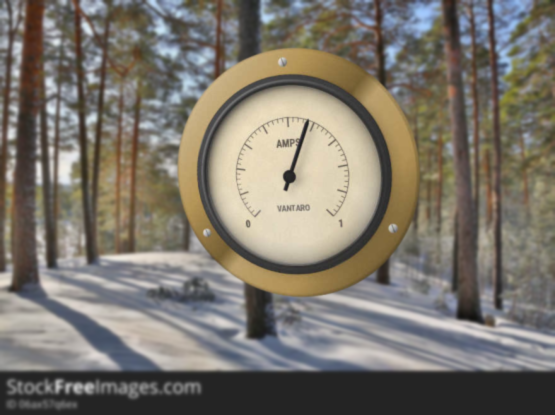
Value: 0.58 A
